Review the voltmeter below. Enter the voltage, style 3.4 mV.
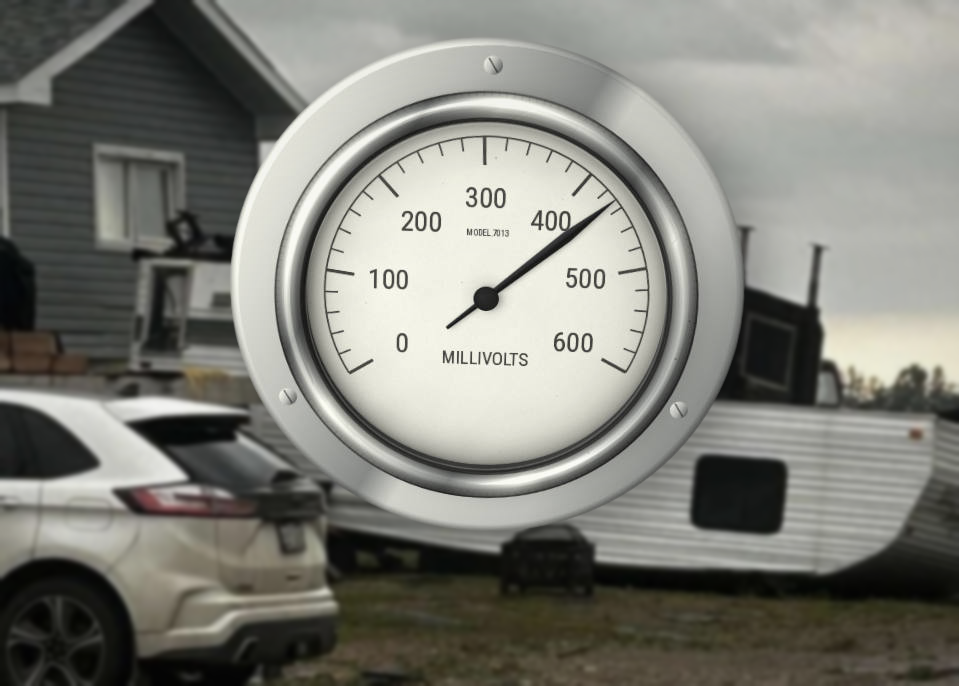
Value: 430 mV
